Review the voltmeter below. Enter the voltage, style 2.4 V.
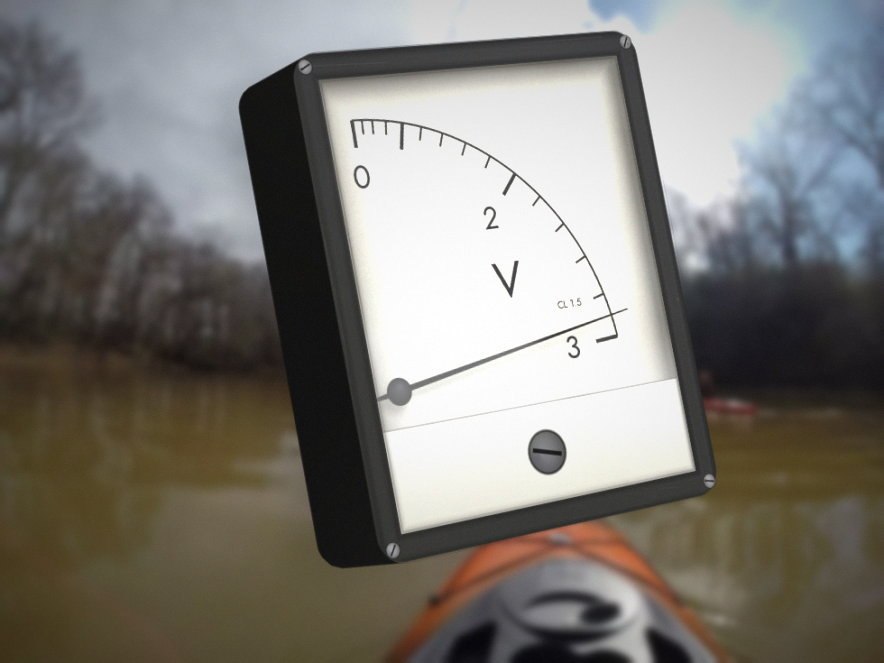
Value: 2.9 V
